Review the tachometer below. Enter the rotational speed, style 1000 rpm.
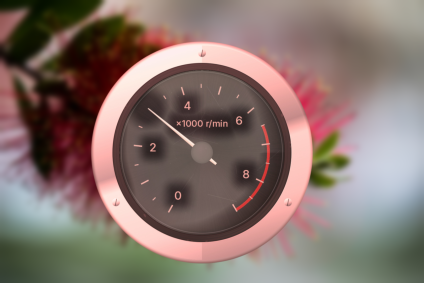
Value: 3000 rpm
